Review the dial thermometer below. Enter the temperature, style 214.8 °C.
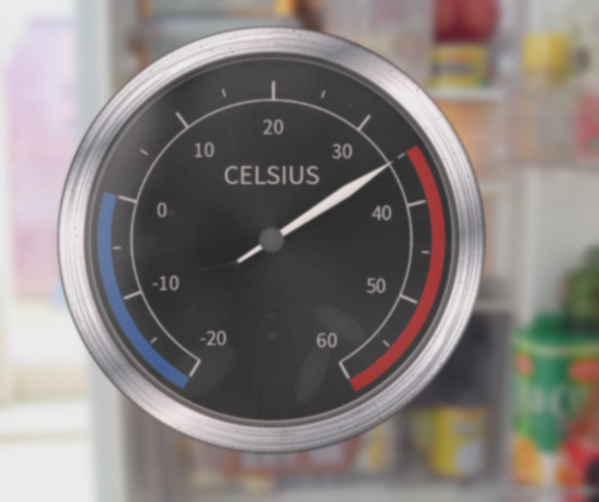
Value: 35 °C
